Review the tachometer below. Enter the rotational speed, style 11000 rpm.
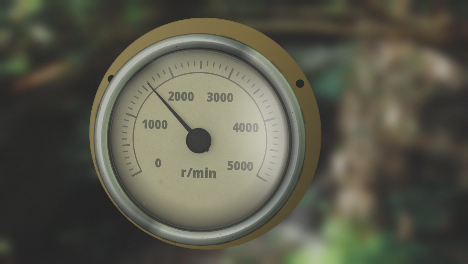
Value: 1600 rpm
